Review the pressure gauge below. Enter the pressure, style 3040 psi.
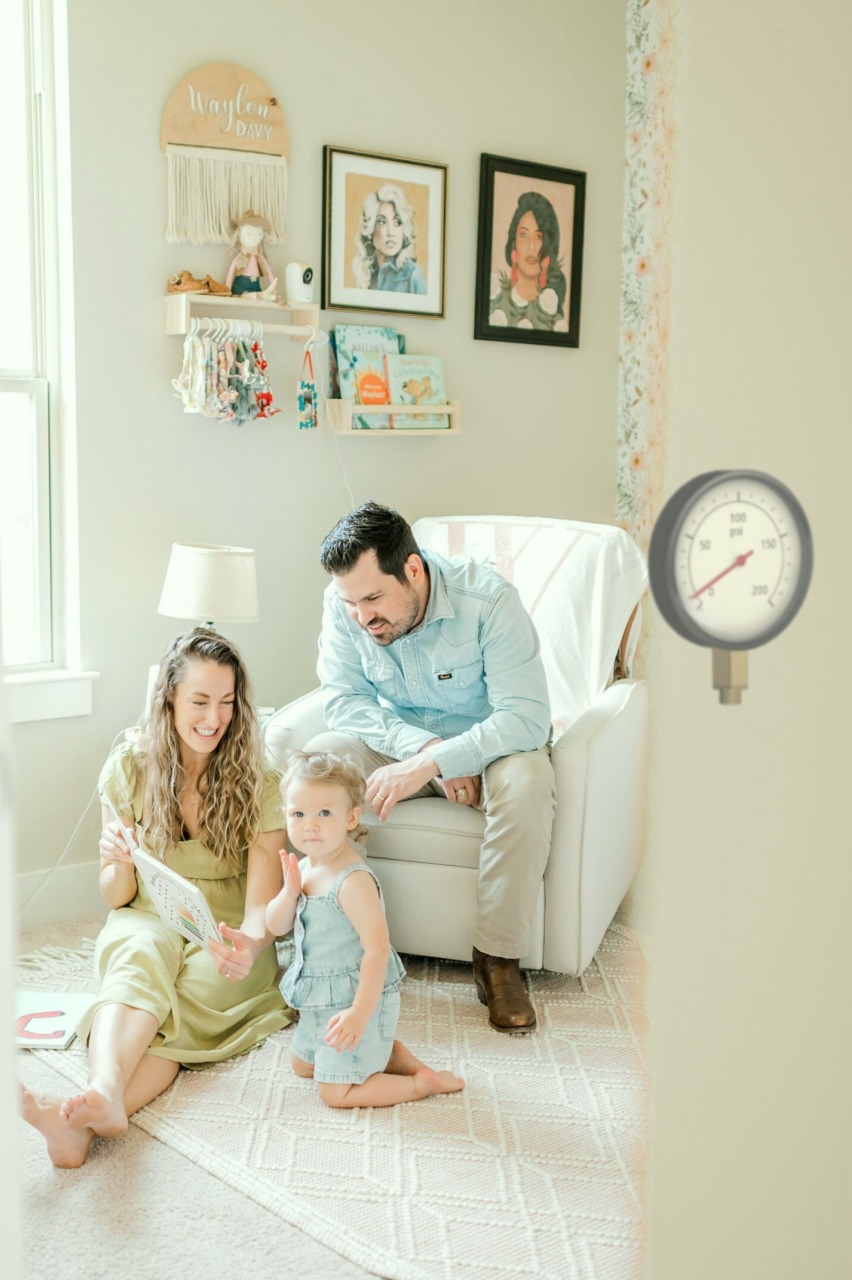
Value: 10 psi
